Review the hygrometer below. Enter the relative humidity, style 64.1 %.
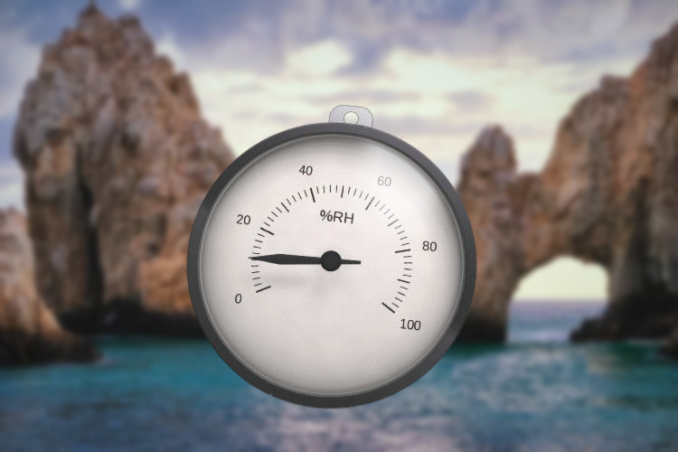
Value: 10 %
